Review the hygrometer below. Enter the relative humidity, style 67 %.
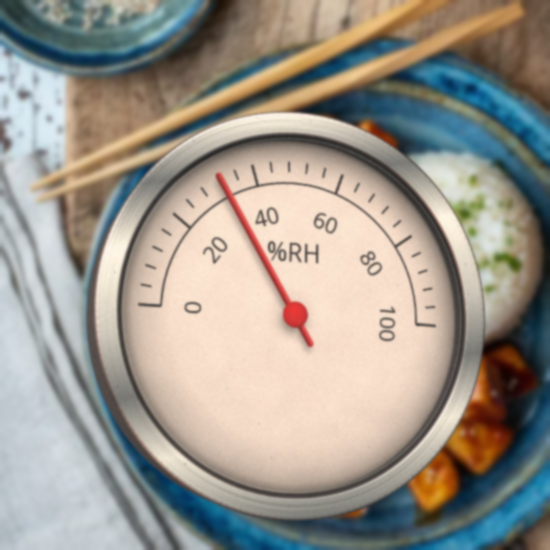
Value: 32 %
